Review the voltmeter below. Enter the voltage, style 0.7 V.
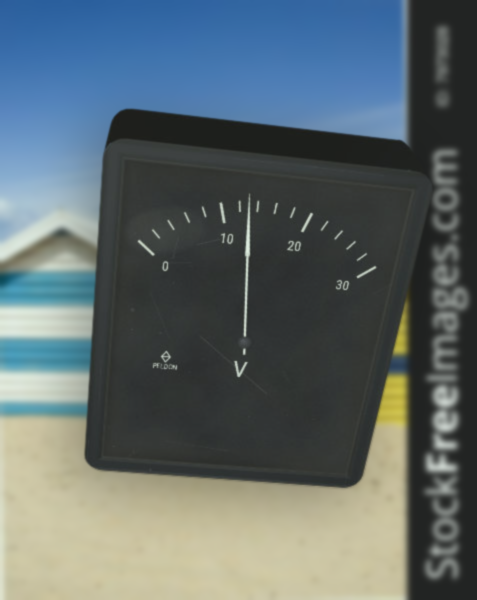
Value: 13 V
